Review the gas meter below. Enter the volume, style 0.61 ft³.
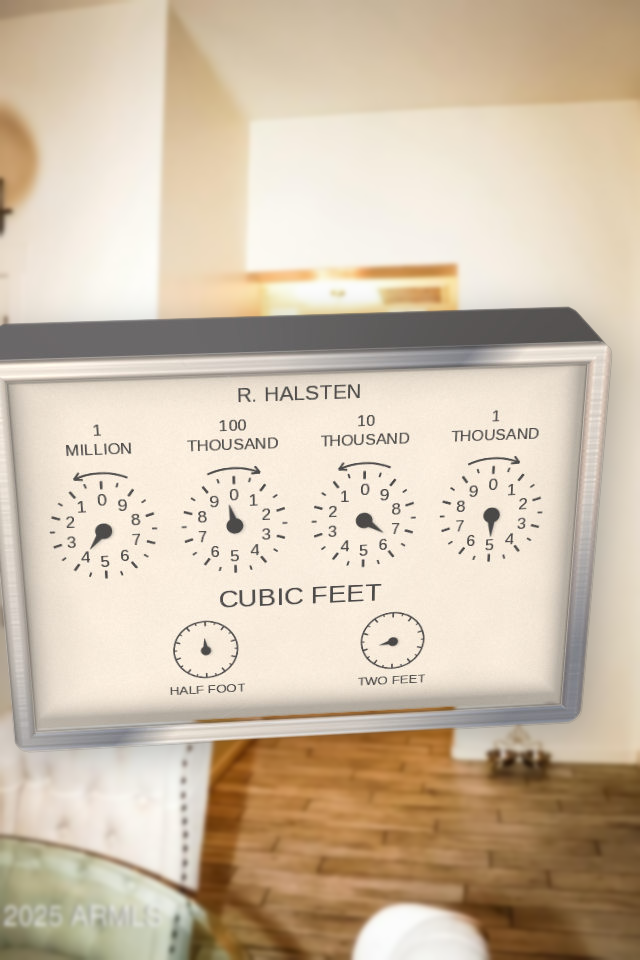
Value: 396500 ft³
